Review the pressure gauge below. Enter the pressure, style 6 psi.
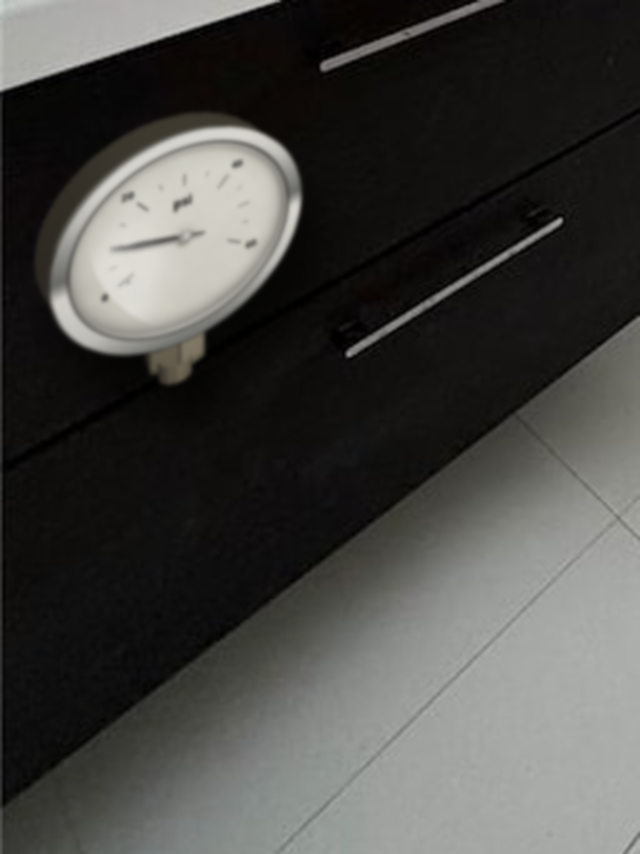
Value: 10 psi
